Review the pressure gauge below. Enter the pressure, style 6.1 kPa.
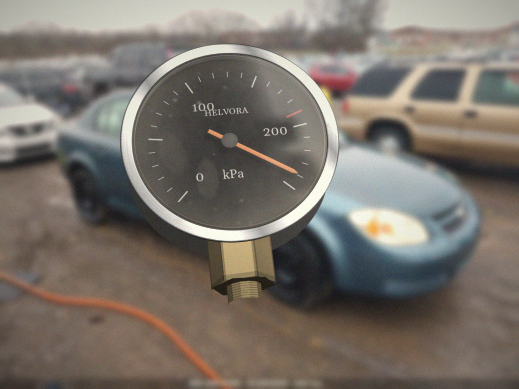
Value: 240 kPa
